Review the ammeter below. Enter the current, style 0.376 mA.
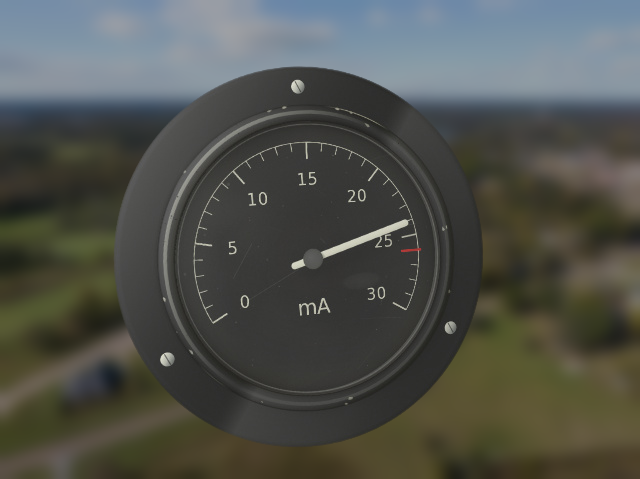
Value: 24 mA
